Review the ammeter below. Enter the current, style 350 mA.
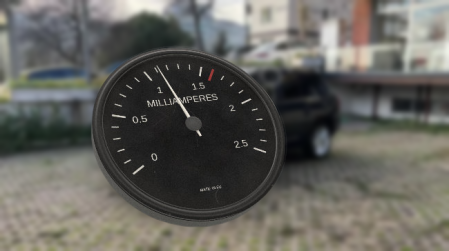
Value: 1.1 mA
